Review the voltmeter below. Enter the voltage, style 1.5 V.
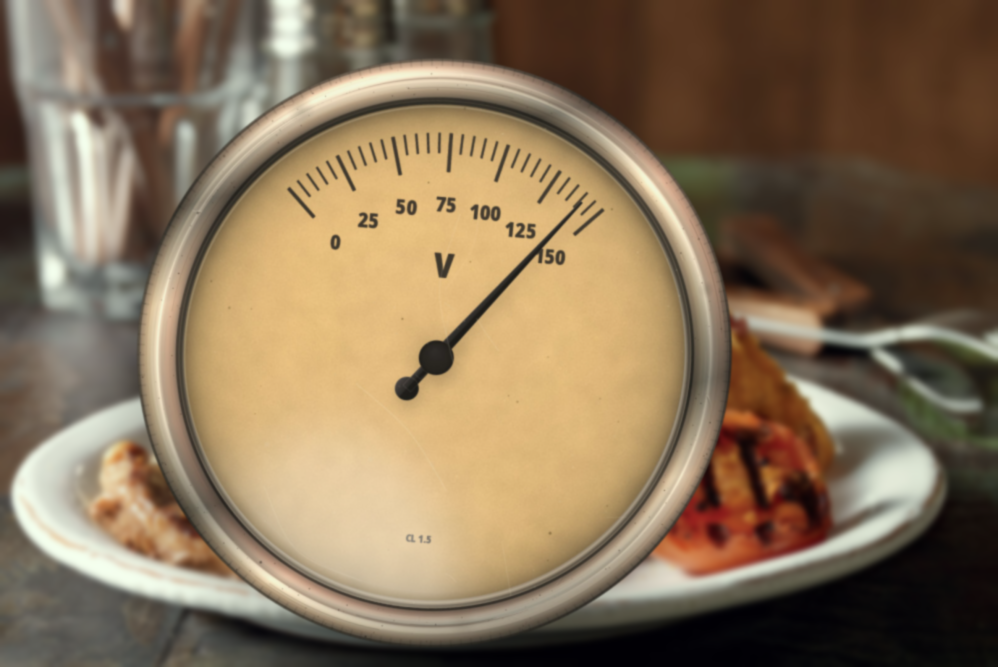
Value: 140 V
